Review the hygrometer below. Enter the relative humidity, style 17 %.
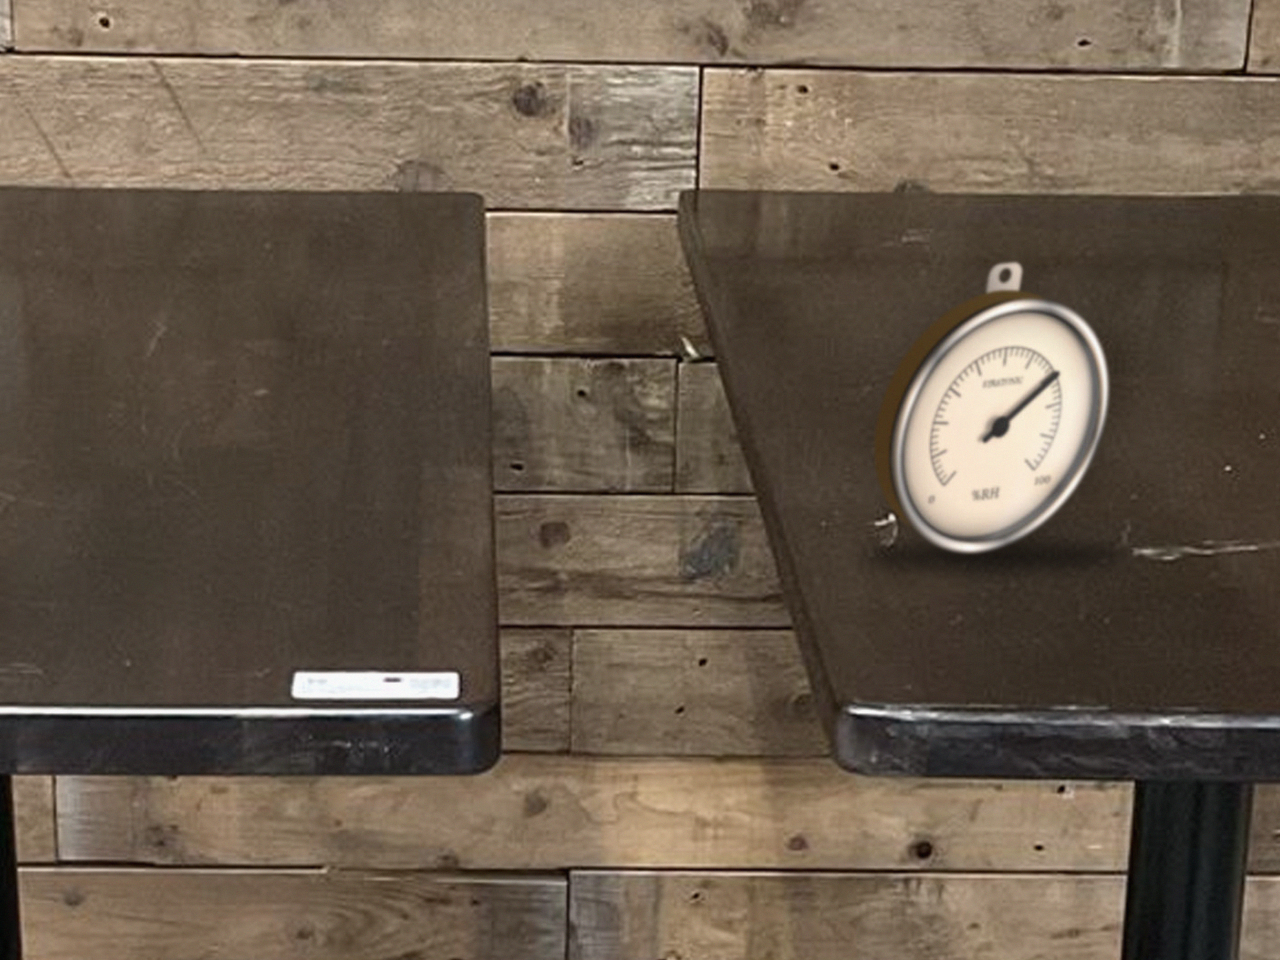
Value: 70 %
